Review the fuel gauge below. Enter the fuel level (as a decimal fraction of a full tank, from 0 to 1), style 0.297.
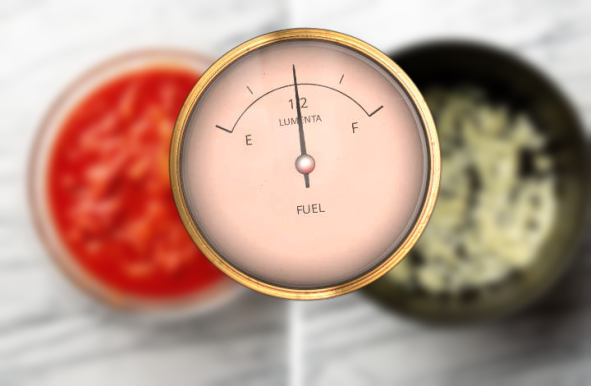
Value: 0.5
